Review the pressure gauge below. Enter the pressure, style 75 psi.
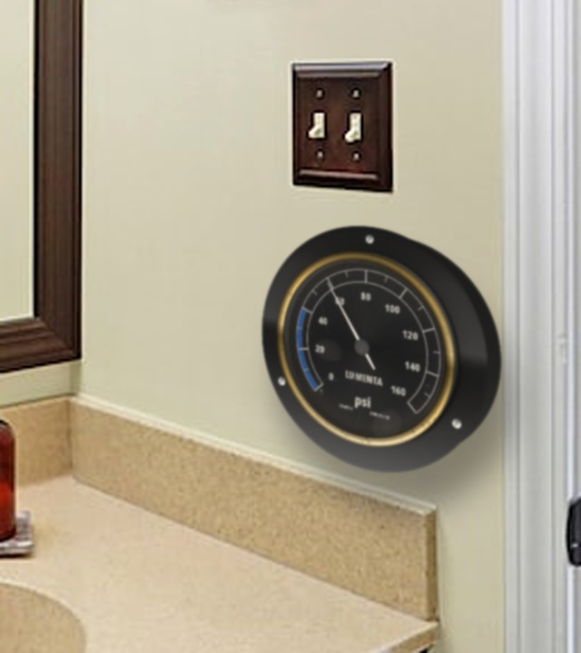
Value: 60 psi
